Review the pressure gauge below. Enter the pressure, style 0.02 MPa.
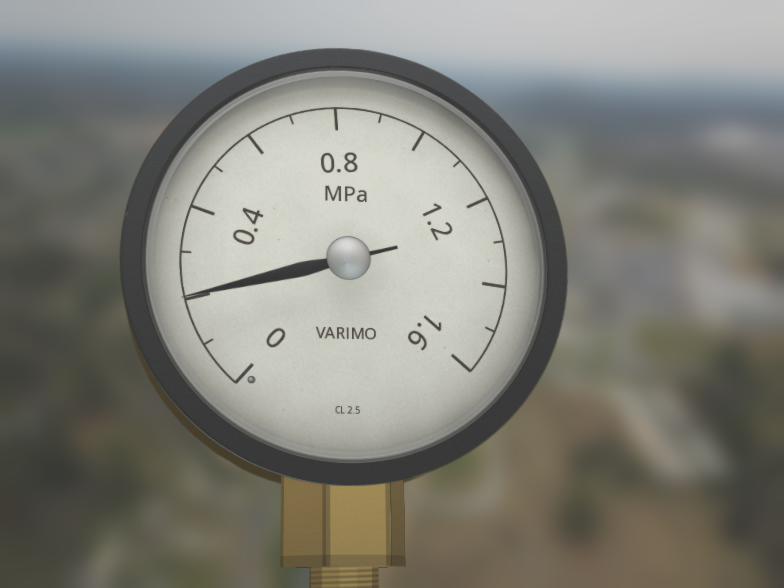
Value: 0.2 MPa
